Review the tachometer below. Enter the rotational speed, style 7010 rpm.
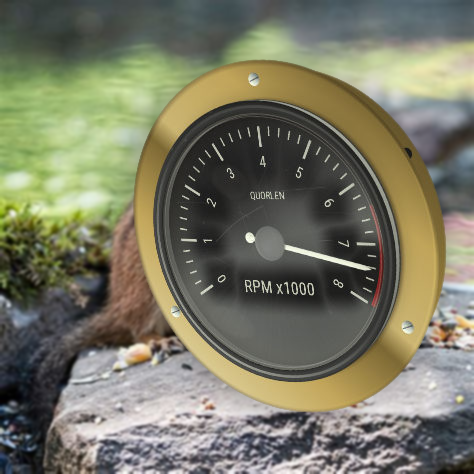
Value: 7400 rpm
